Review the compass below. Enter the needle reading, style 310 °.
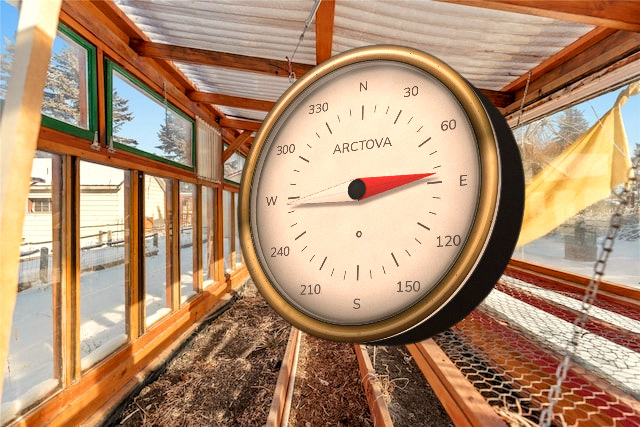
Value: 85 °
